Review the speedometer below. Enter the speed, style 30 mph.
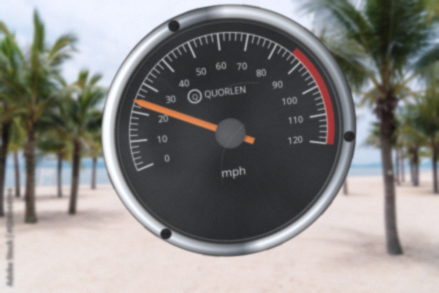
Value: 24 mph
